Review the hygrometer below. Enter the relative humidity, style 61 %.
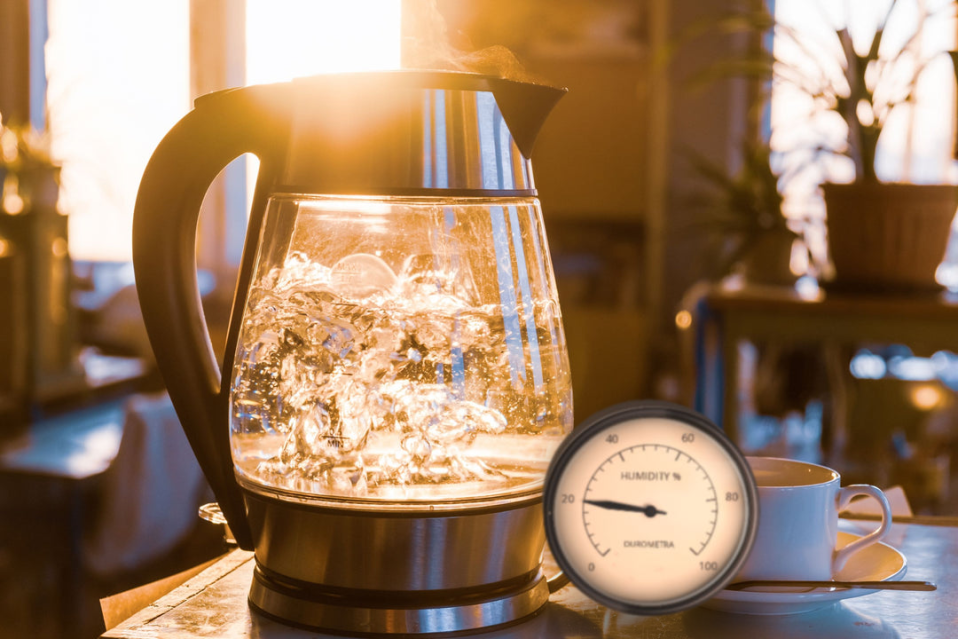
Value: 20 %
